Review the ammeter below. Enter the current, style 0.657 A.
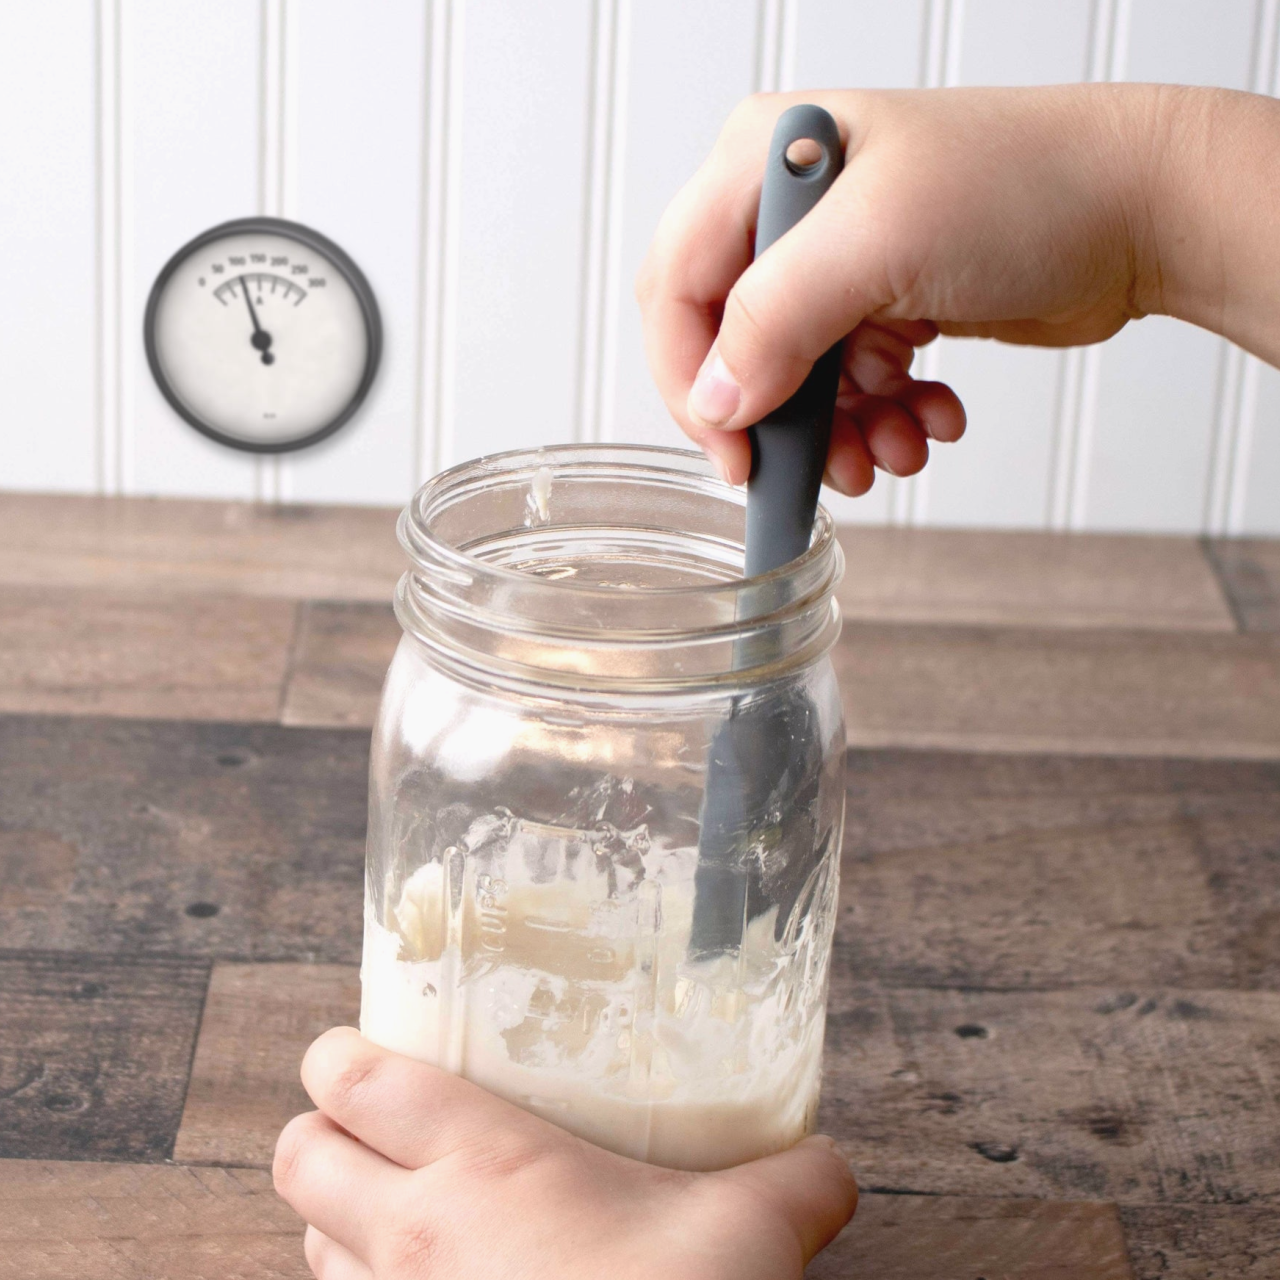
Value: 100 A
